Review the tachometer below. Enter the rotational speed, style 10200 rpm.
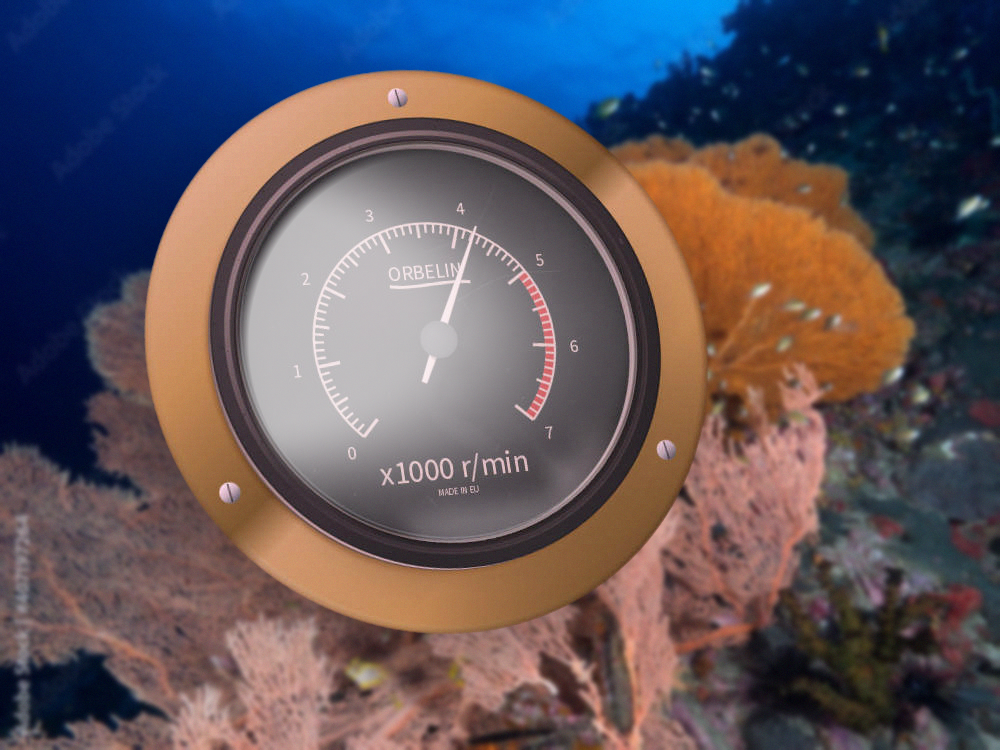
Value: 4200 rpm
